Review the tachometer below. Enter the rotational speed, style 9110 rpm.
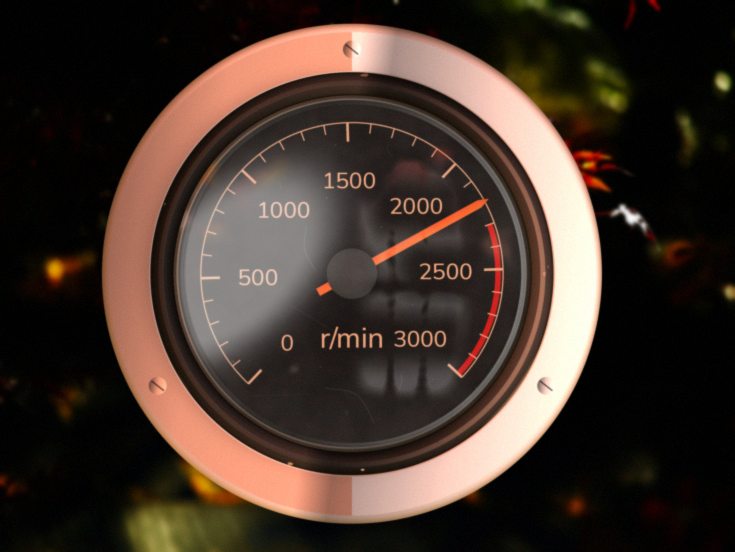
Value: 2200 rpm
